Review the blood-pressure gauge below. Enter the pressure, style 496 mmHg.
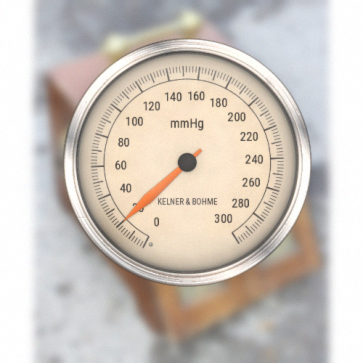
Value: 20 mmHg
